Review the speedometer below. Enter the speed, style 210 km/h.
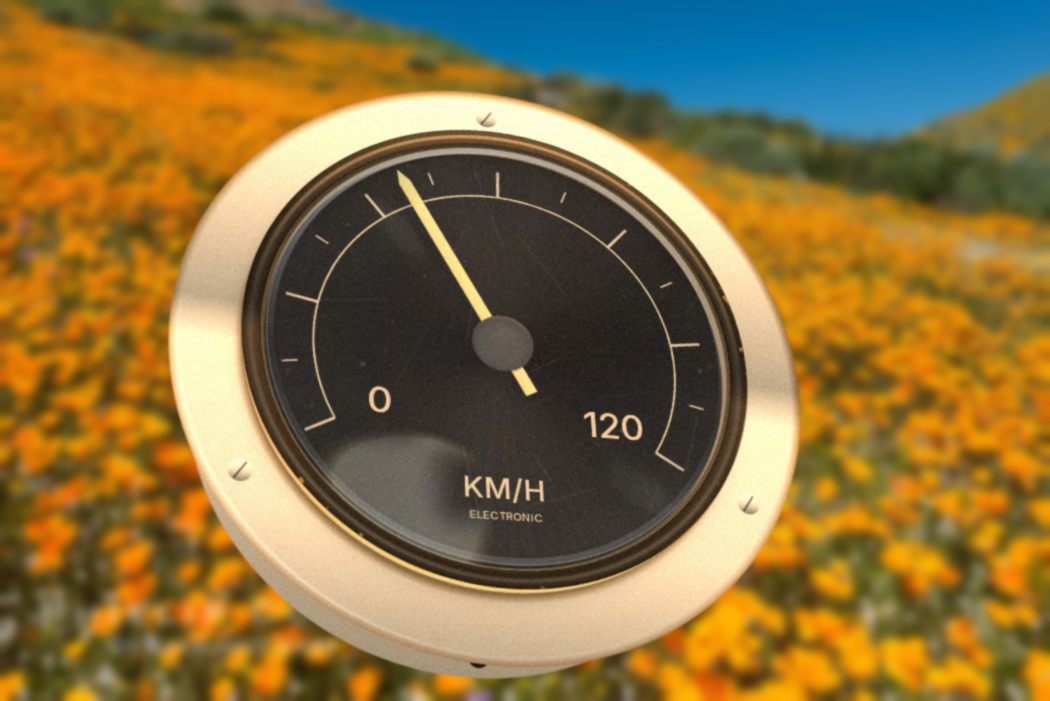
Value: 45 km/h
